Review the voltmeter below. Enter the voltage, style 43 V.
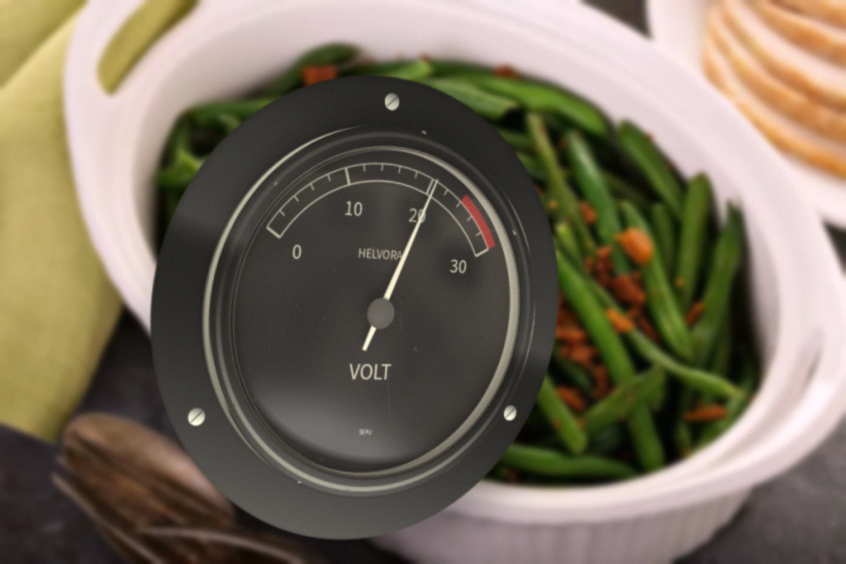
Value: 20 V
